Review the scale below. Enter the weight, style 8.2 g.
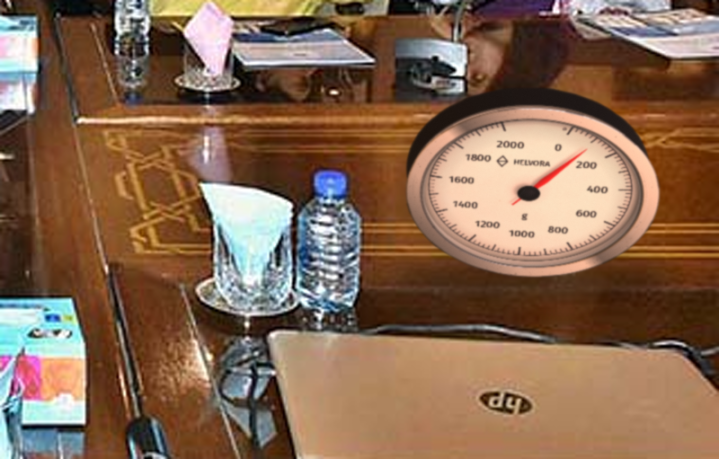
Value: 100 g
